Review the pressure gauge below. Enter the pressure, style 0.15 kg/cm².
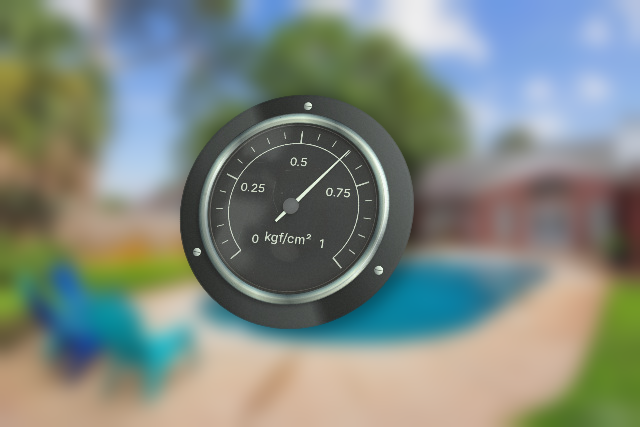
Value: 0.65 kg/cm²
